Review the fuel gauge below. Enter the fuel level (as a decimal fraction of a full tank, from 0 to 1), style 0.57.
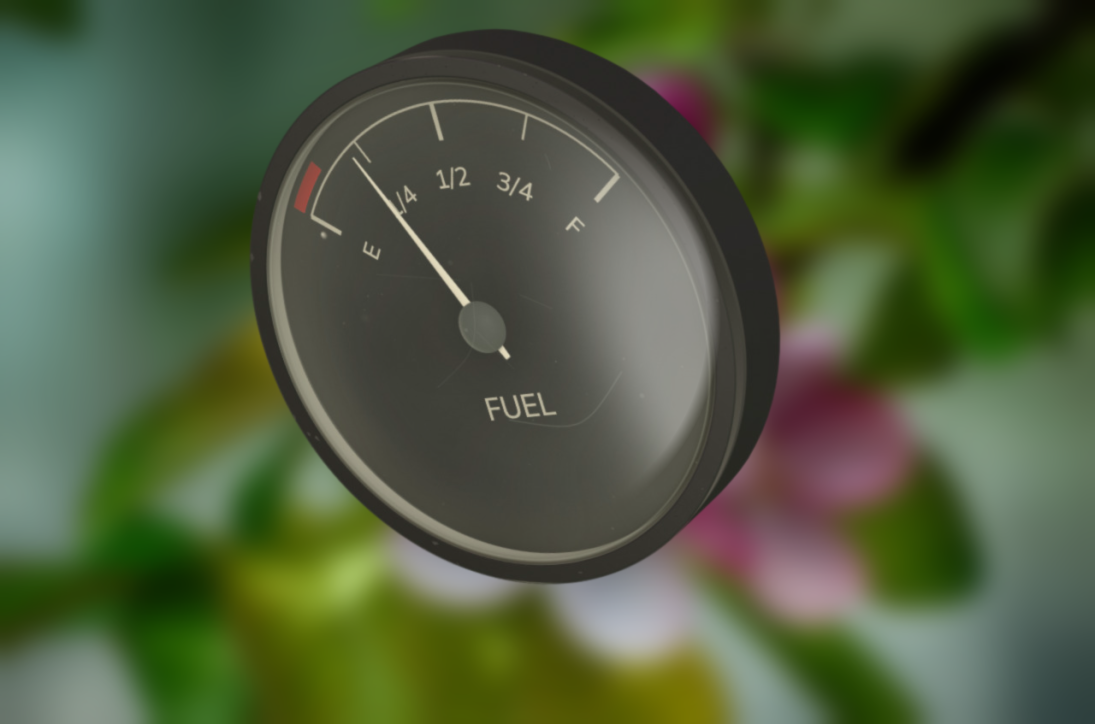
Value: 0.25
